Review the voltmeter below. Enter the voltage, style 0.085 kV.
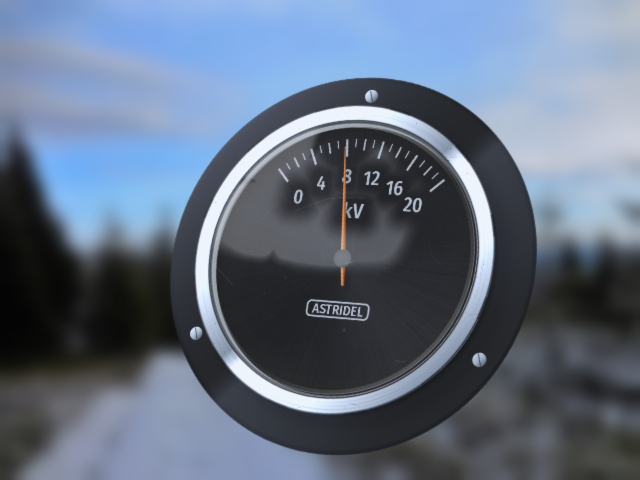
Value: 8 kV
